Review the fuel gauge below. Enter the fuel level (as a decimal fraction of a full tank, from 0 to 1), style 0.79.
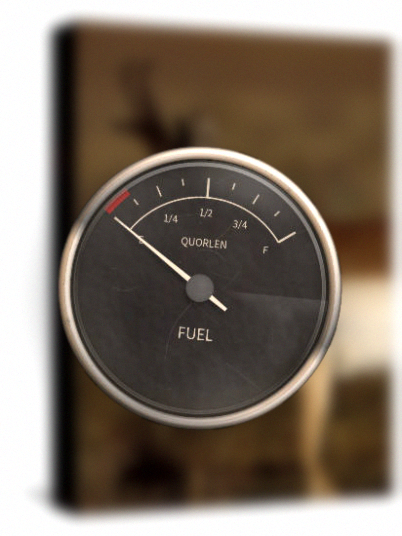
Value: 0
